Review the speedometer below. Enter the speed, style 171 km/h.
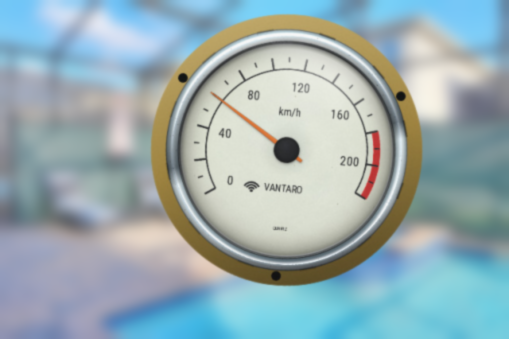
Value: 60 km/h
